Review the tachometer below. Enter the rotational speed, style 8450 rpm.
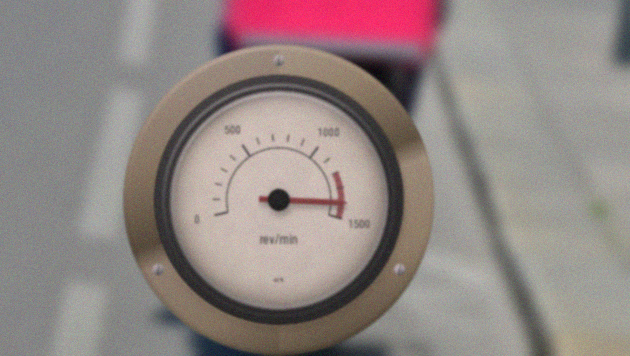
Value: 1400 rpm
